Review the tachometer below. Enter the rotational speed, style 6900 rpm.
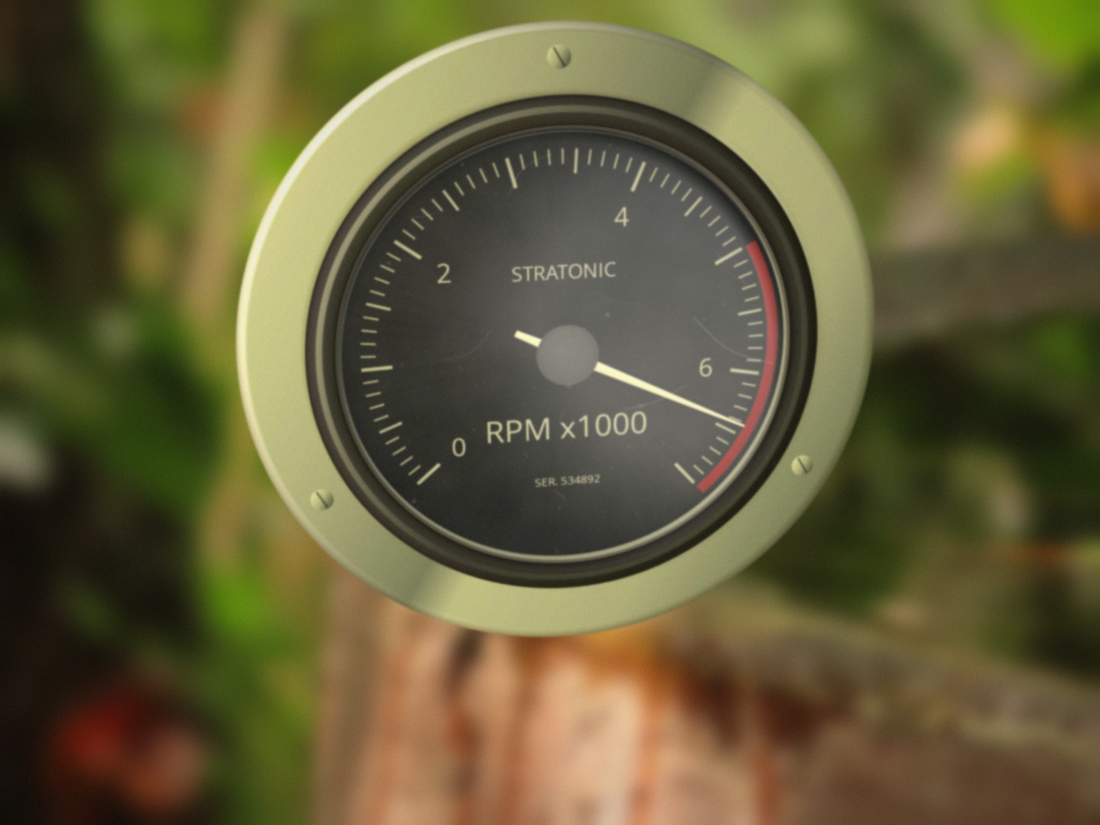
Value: 6400 rpm
